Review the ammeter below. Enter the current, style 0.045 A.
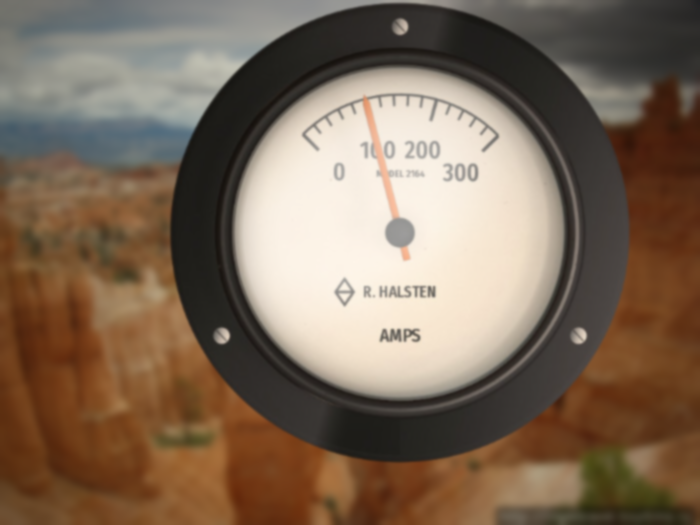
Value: 100 A
